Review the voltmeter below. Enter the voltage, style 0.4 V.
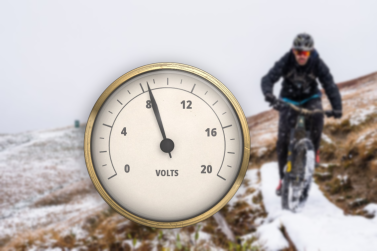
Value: 8.5 V
